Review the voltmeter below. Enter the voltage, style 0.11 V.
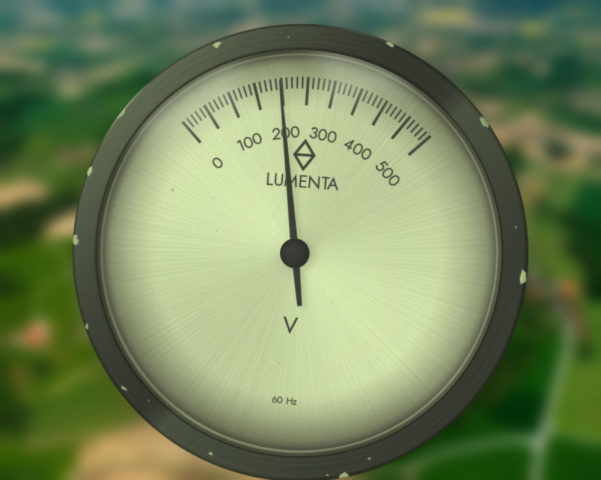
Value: 200 V
